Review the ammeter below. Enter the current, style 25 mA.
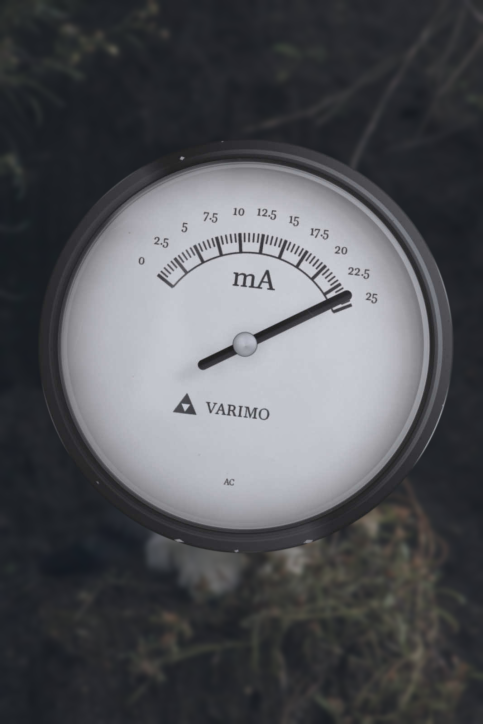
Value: 24 mA
